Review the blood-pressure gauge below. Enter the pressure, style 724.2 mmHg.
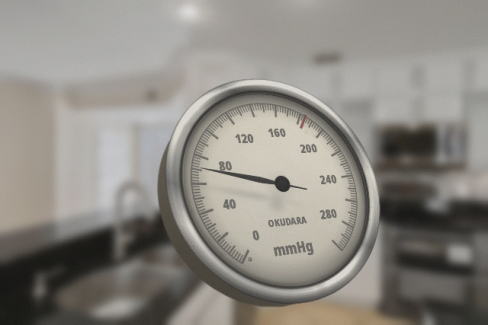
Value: 70 mmHg
